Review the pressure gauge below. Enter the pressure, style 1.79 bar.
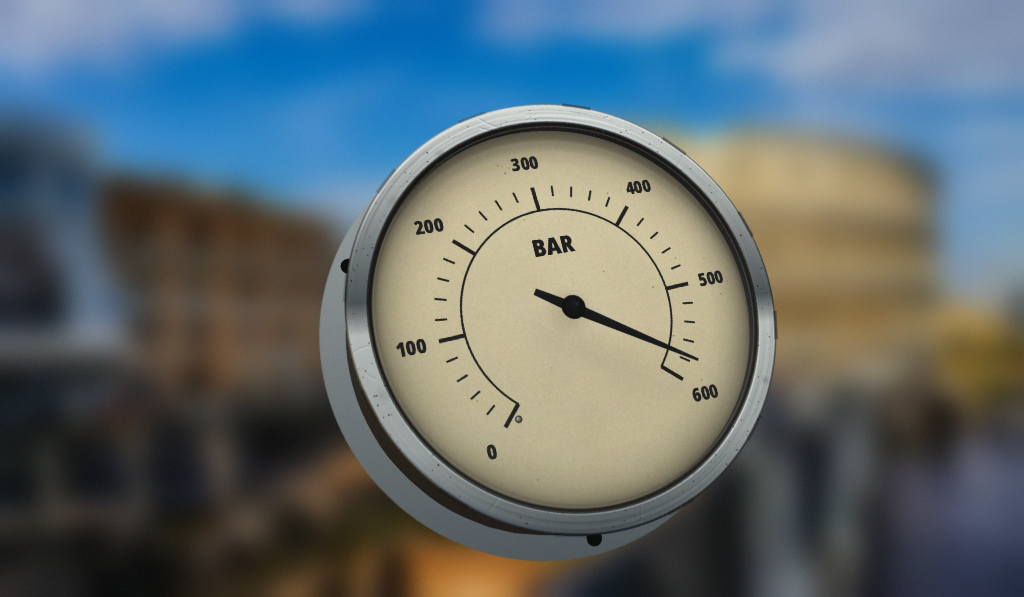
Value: 580 bar
